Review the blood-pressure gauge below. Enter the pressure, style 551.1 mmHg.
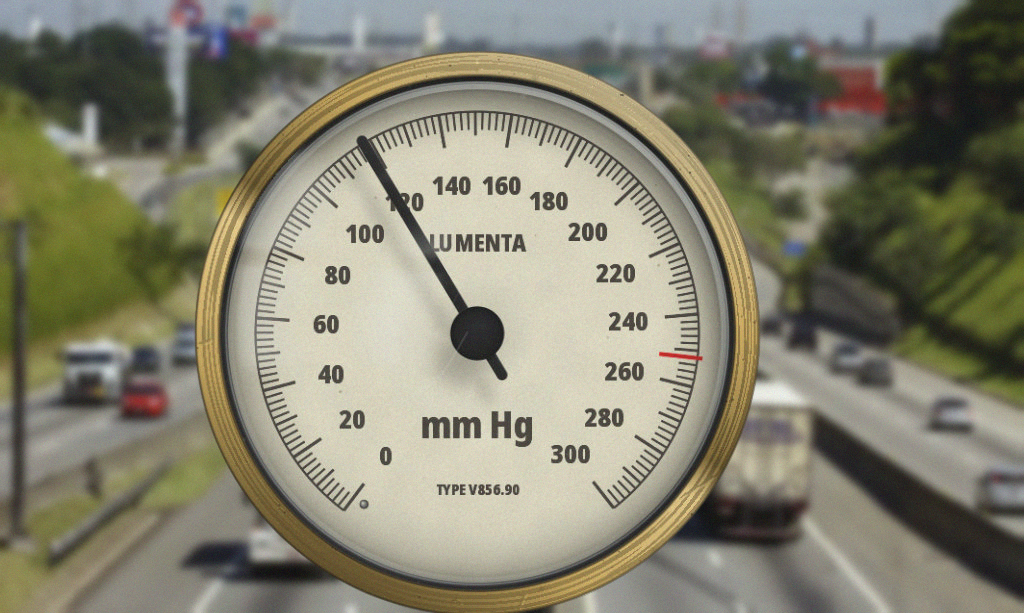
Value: 118 mmHg
